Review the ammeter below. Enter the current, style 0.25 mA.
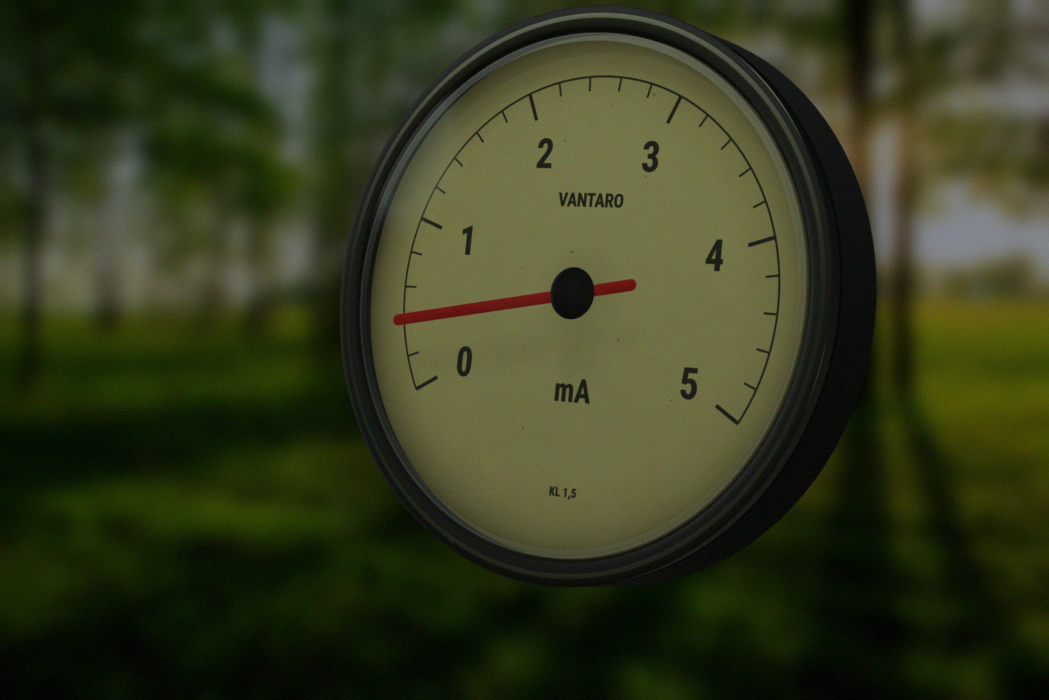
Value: 0.4 mA
